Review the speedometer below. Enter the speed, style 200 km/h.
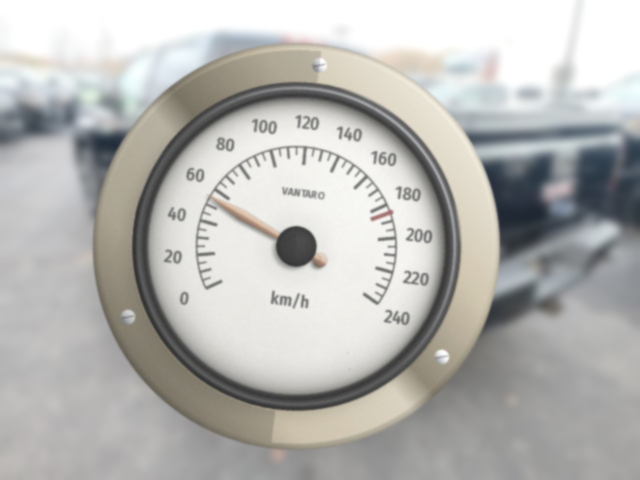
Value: 55 km/h
